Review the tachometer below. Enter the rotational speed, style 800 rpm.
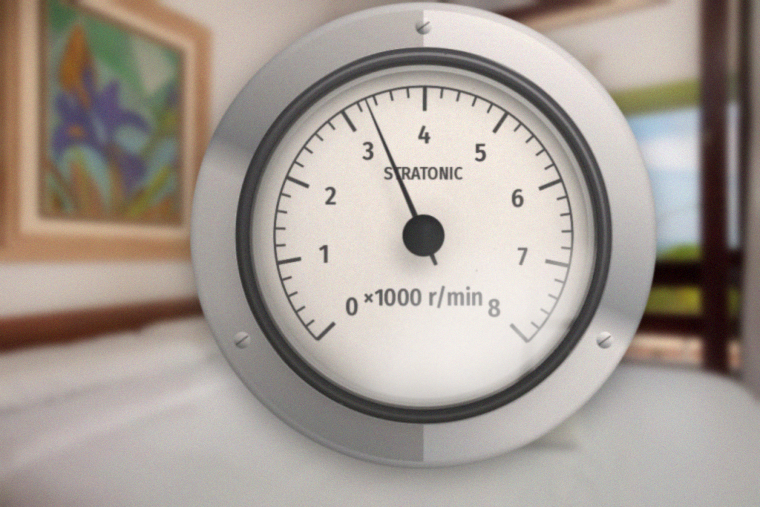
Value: 3300 rpm
